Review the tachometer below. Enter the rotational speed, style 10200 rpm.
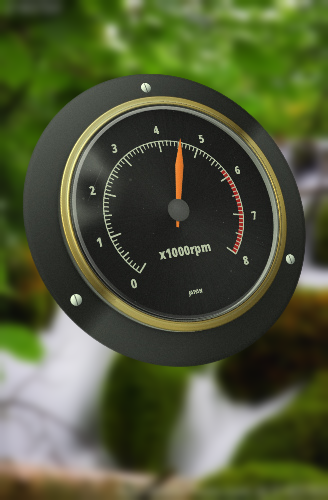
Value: 4500 rpm
